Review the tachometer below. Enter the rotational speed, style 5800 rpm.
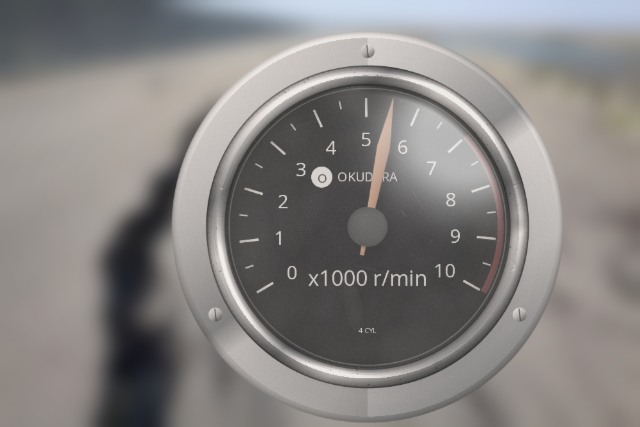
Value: 5500 rpm
